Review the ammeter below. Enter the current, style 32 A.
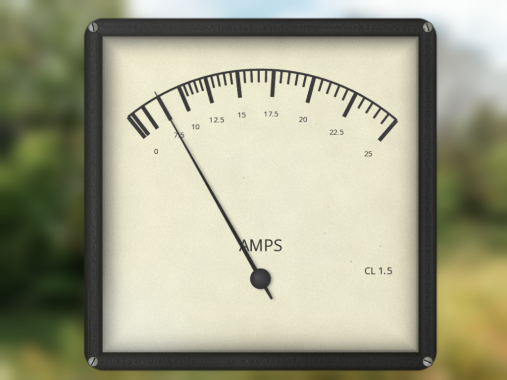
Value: 7.5 A
